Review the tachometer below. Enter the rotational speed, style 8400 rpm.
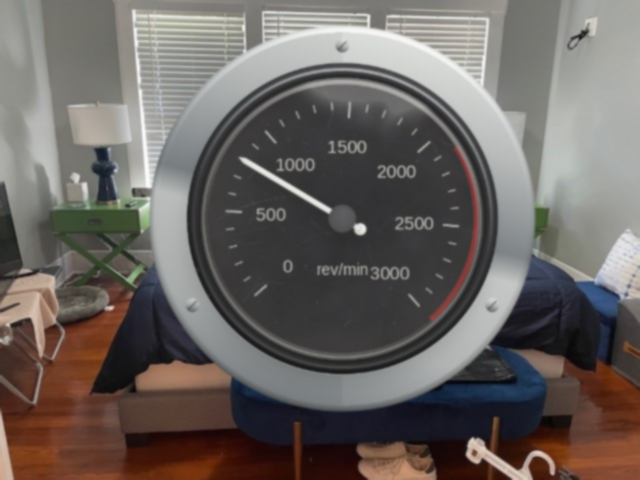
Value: 800 rpm
